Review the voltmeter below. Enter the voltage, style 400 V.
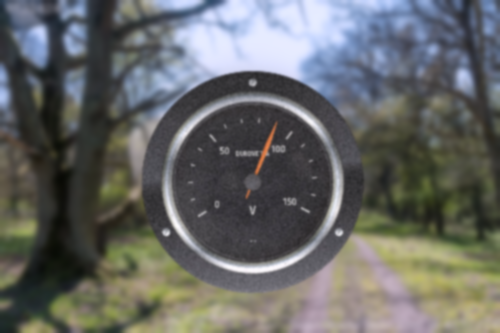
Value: 90 V
